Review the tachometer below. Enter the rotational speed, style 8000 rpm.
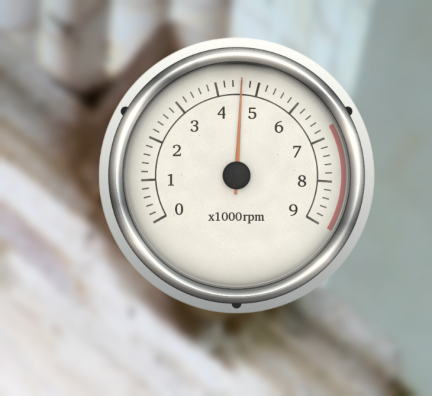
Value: 4600 rpm
